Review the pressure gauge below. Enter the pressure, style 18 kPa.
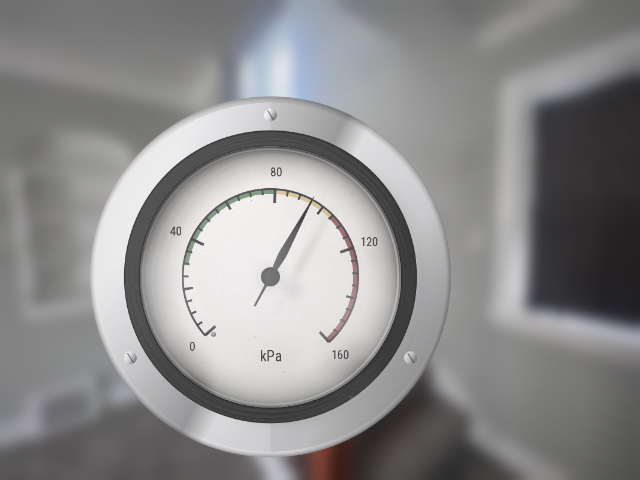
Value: 95 kPa
